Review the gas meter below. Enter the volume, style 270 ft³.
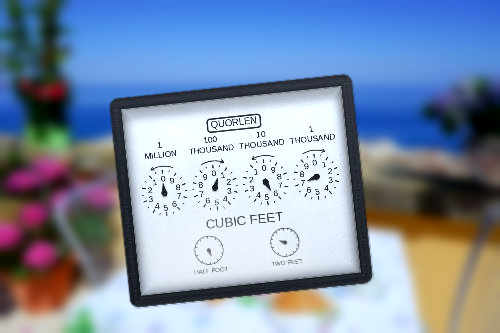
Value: 5700 ft³
